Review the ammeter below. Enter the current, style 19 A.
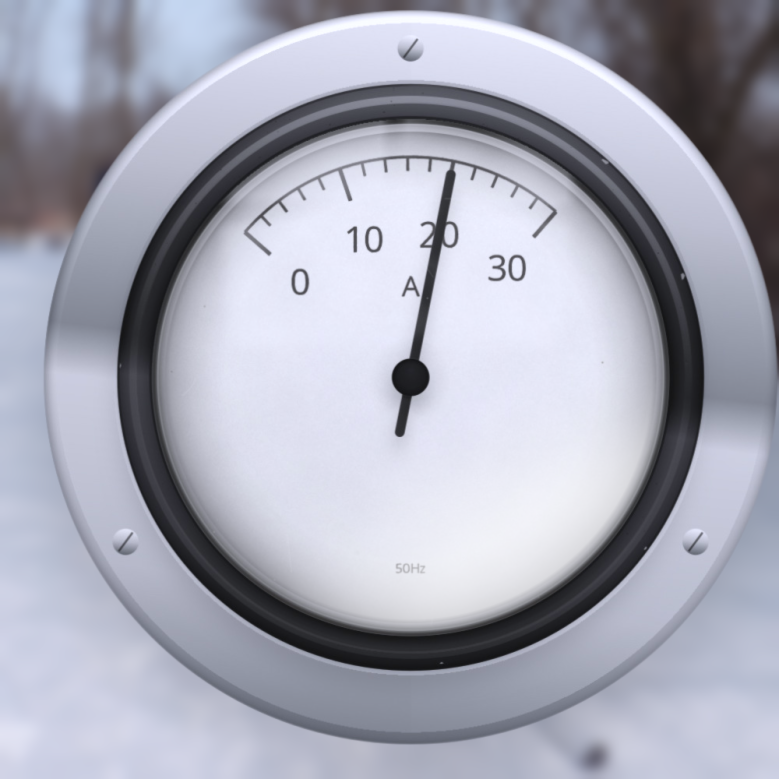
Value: 20 A
